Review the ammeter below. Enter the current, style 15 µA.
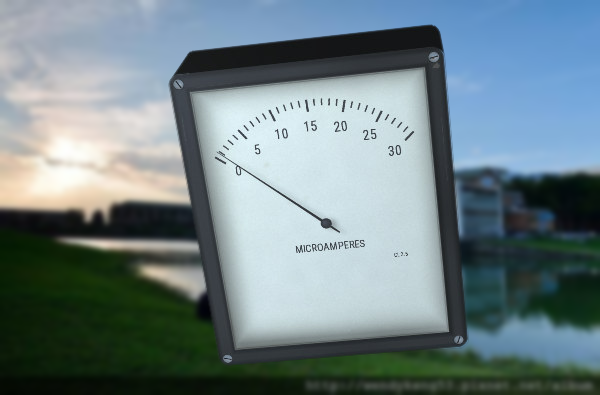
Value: 1 µA
